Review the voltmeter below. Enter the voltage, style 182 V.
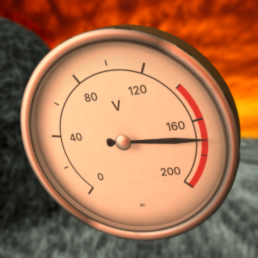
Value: 170 V
